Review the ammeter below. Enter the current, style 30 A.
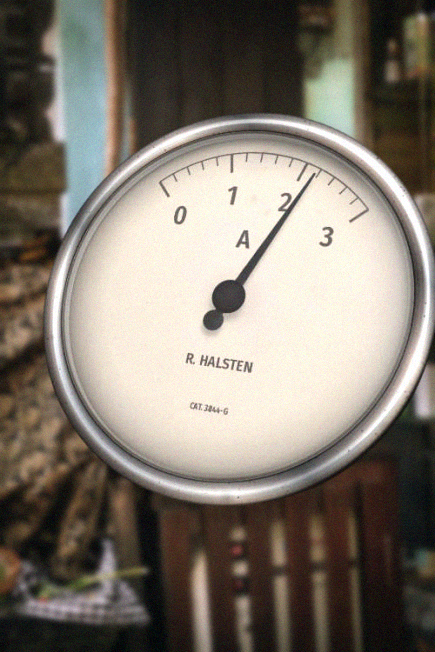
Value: 2.2 A
